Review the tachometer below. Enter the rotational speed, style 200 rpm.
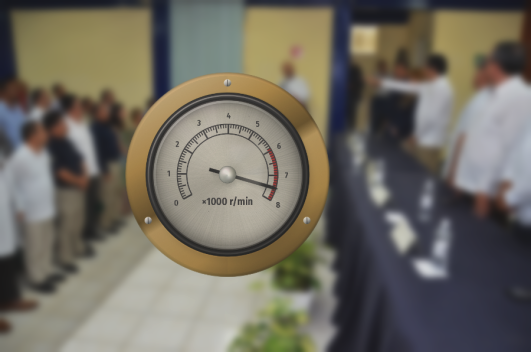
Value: 7500 rpm
